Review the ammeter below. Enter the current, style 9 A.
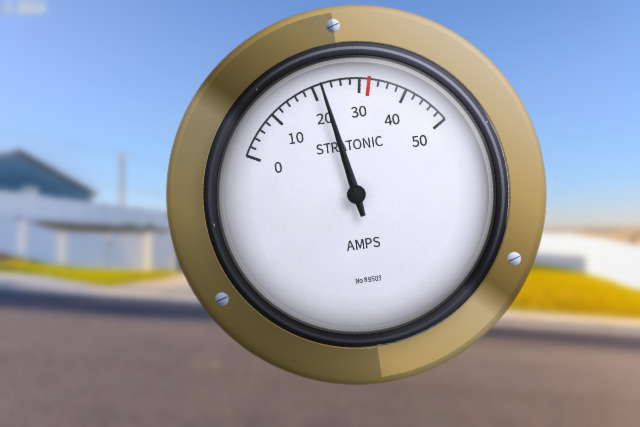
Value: 22 A
